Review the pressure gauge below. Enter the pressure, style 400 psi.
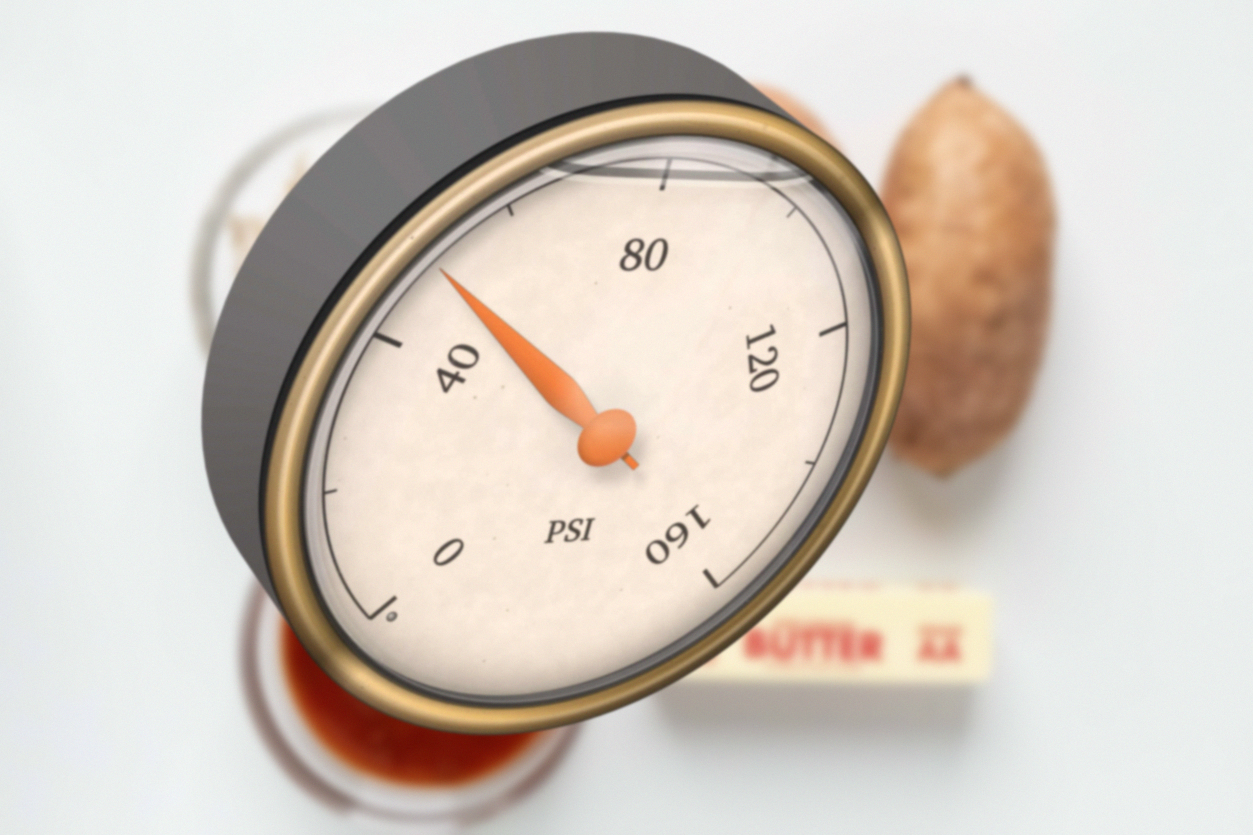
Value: 50 psi
